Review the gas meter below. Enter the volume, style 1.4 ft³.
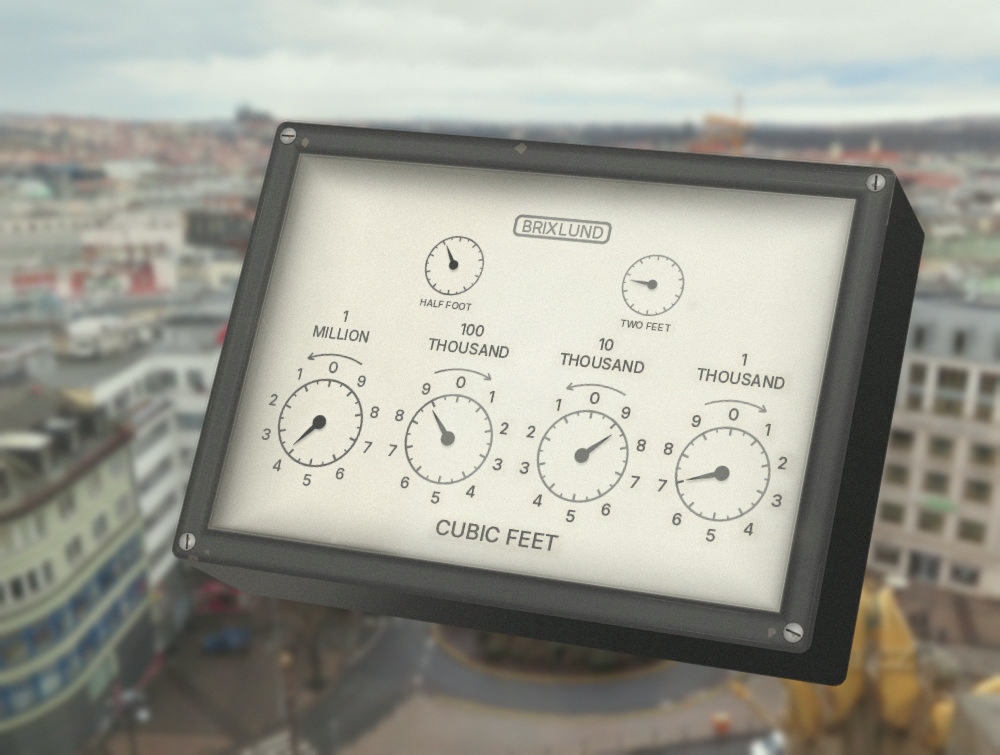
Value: 388700 ft³
